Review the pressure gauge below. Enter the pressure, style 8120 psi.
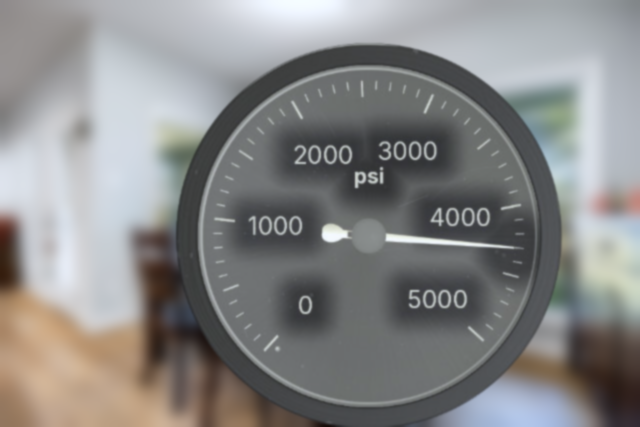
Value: 4300 psi
